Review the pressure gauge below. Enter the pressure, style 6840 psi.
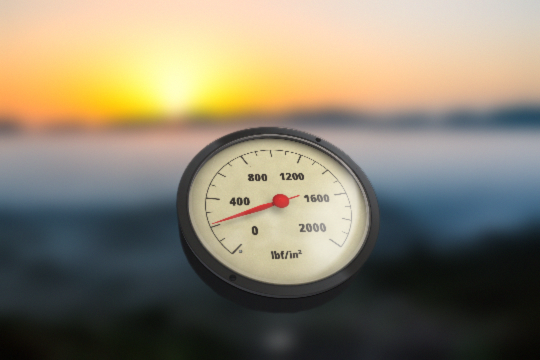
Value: 200 psi
